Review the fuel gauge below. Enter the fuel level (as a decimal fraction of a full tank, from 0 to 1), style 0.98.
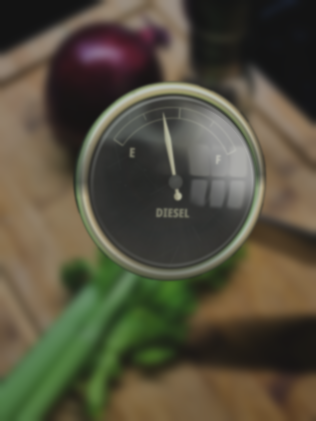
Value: 0.375
